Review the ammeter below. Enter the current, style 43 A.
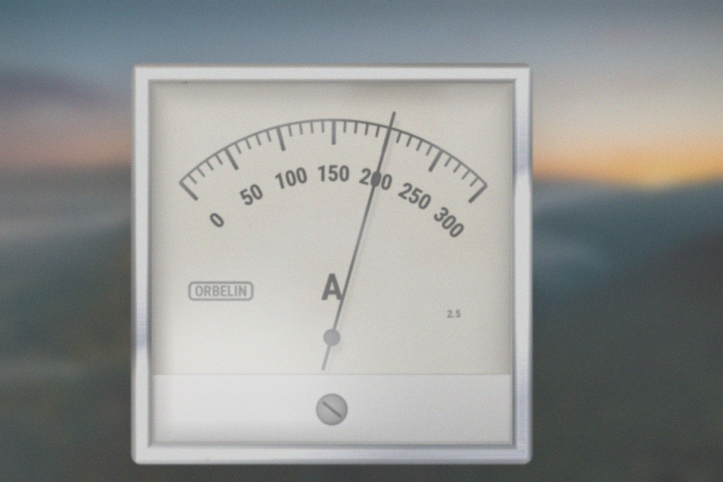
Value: 200 A
